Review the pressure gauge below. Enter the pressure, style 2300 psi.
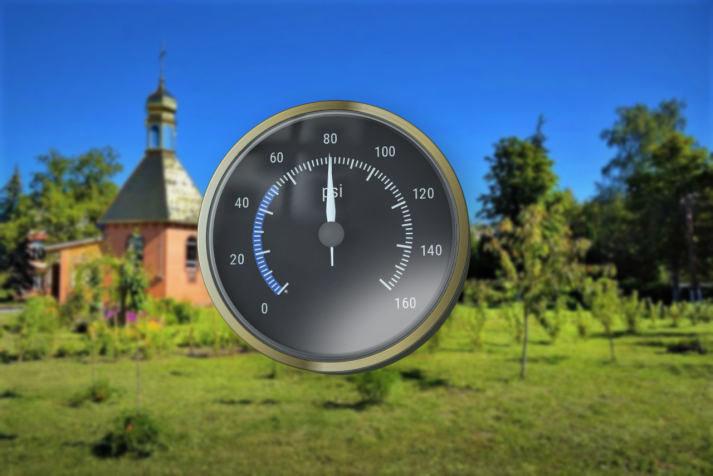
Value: 80 psi
